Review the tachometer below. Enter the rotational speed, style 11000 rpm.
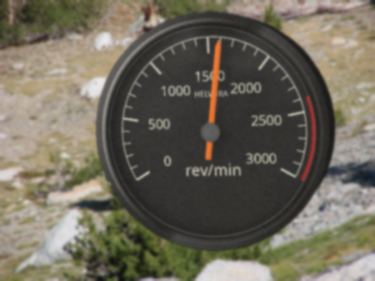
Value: 1600 rpm
